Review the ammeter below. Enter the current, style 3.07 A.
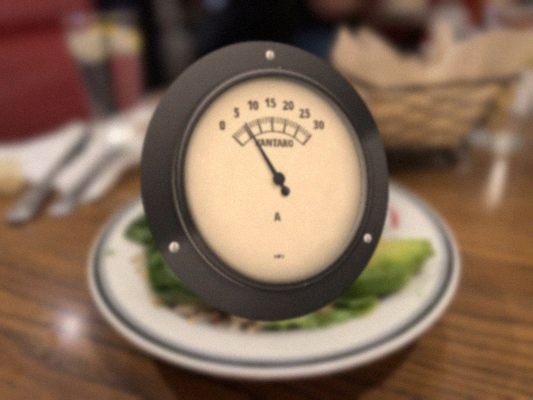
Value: 5 A
